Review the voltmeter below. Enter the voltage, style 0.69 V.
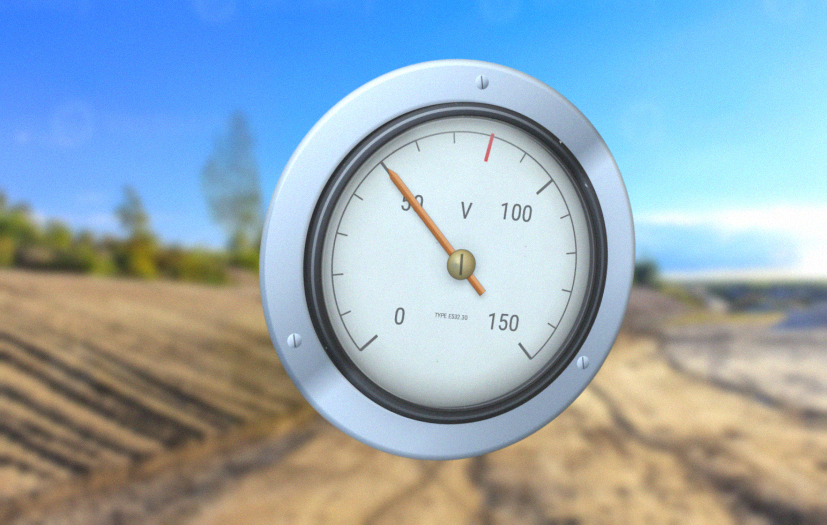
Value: 50 V
